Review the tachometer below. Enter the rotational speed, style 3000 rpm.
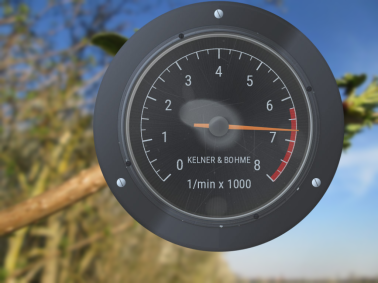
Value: 6750 rpm
